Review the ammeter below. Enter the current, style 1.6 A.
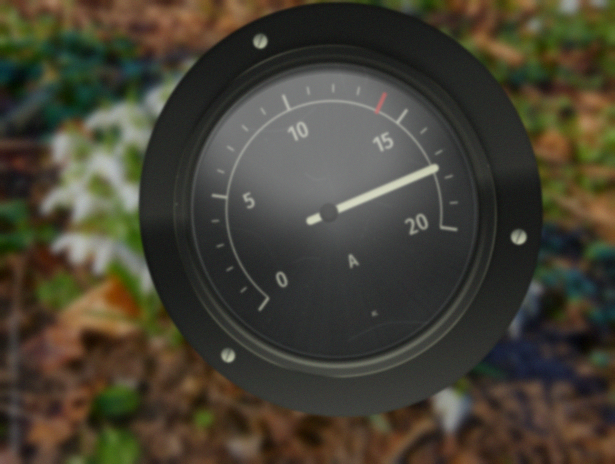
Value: 17.5 A
